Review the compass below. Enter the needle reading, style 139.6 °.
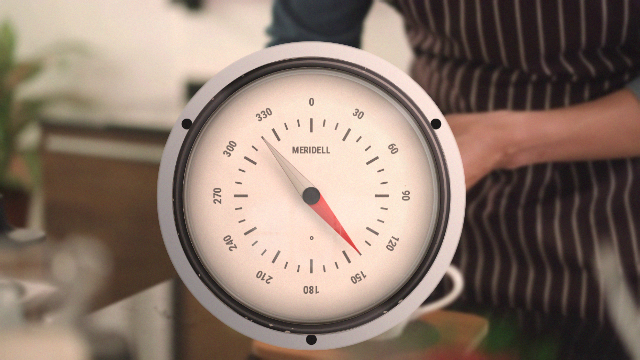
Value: 140 °
